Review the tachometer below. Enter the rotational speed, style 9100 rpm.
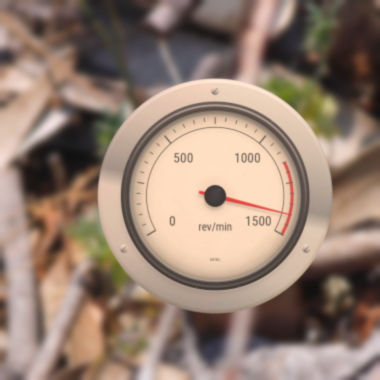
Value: 1400 rpm
